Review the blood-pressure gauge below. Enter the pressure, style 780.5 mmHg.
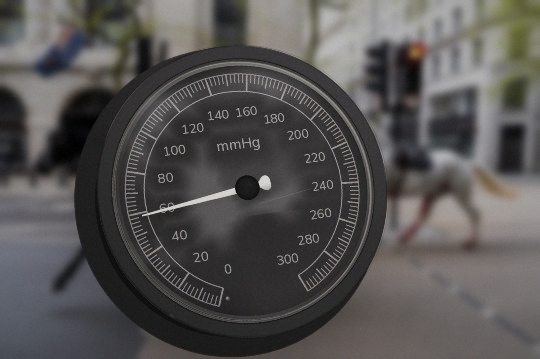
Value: 58 mmHg
